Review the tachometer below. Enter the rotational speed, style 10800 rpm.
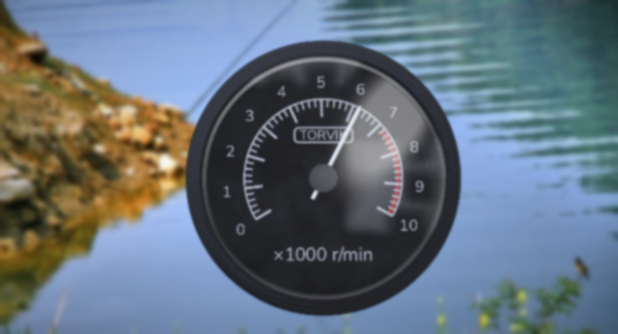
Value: 6200 rpm
